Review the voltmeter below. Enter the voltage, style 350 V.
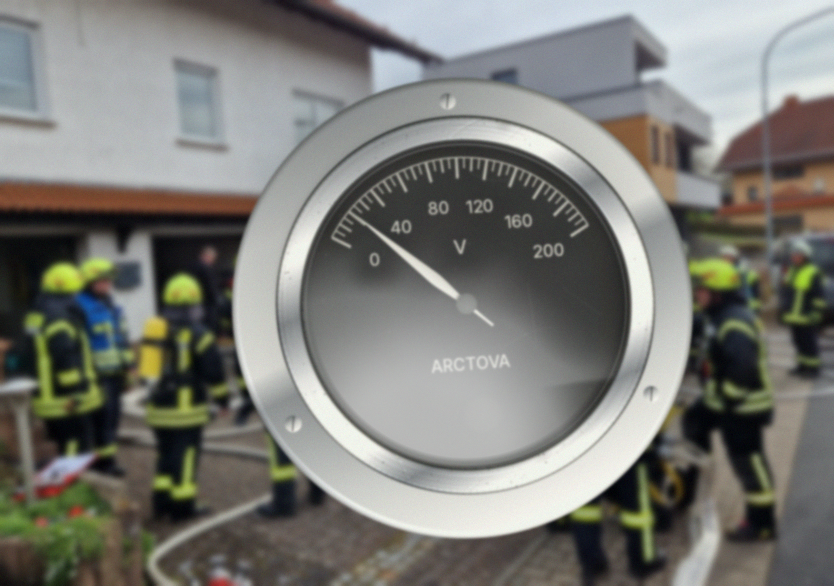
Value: 20 V
